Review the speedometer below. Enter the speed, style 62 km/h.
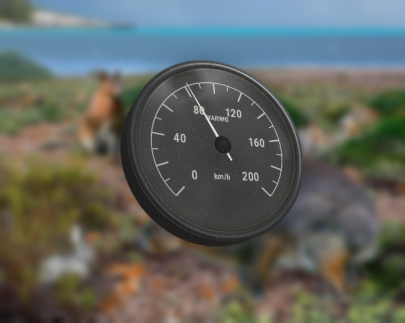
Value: 80 km/h
